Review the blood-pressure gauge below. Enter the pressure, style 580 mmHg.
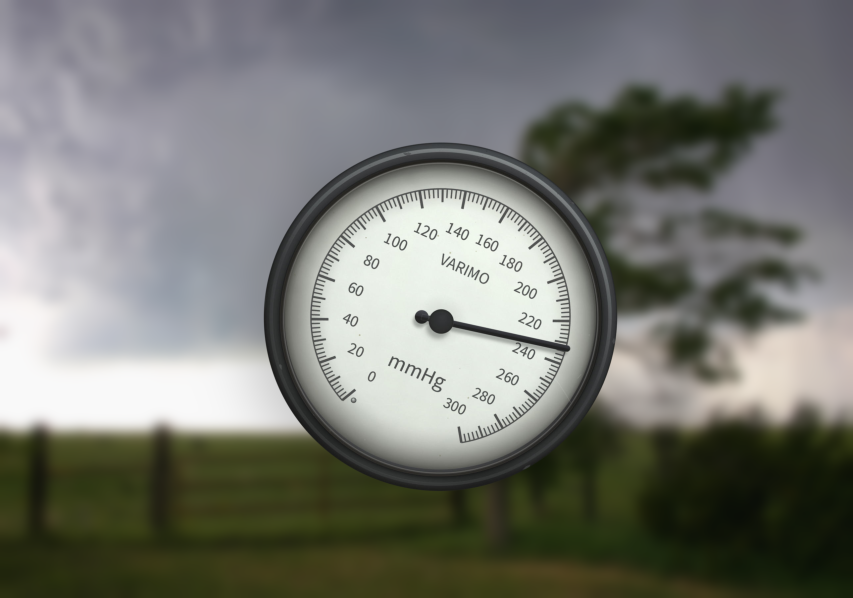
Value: 232 mmHg
